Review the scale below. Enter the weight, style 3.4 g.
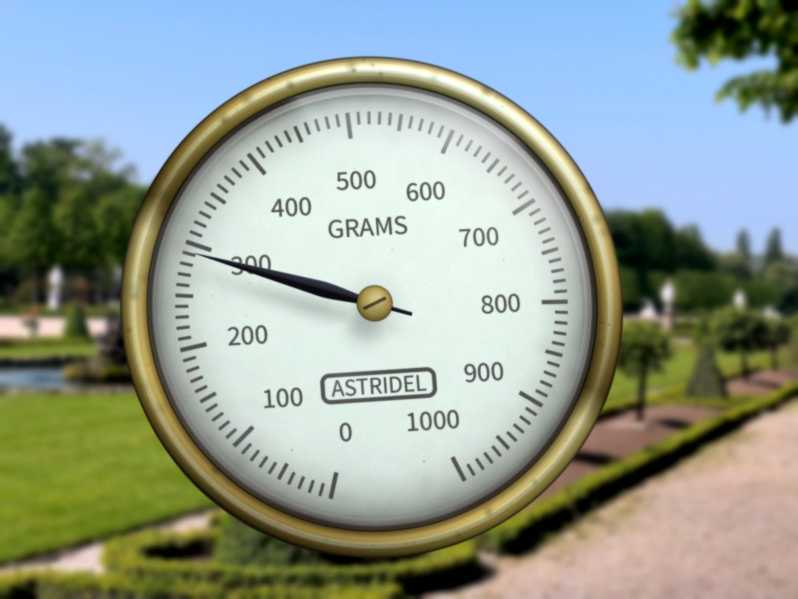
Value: 290 g
